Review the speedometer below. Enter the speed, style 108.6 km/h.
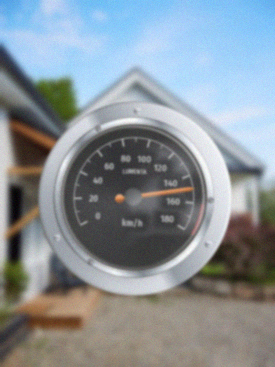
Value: 150 km/h
